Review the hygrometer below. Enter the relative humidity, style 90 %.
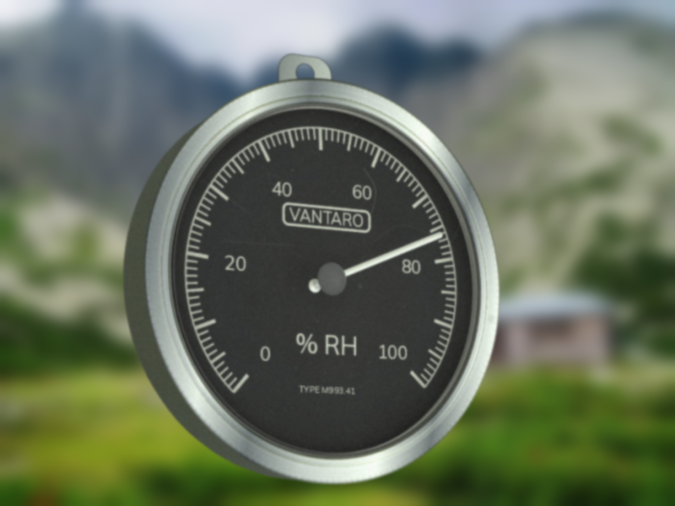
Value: 76 %
